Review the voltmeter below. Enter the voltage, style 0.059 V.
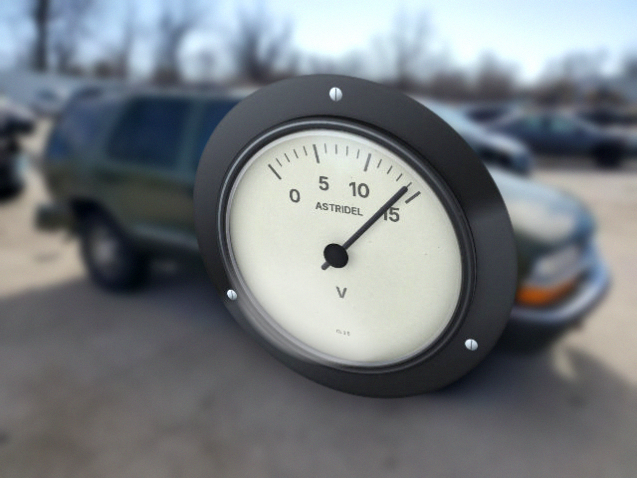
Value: 14 V
